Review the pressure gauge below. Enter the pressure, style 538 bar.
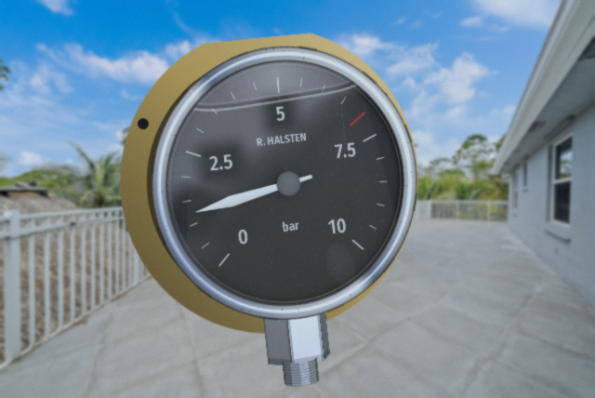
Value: 1.25 bar
